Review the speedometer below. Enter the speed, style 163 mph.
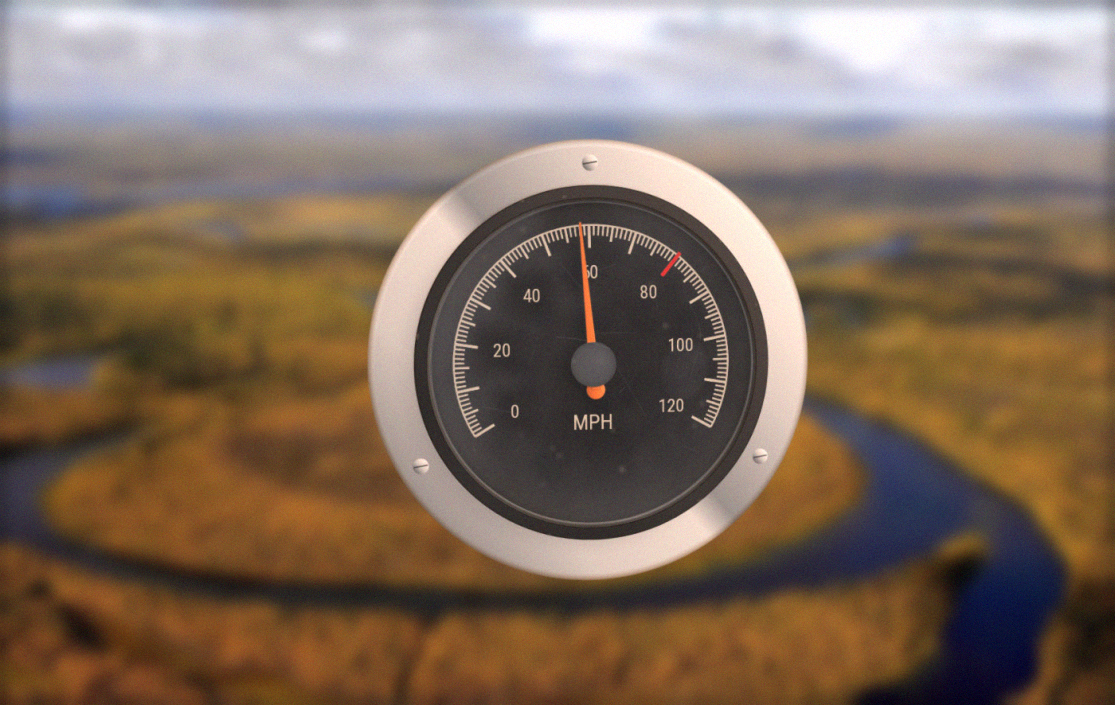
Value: 58 mph
